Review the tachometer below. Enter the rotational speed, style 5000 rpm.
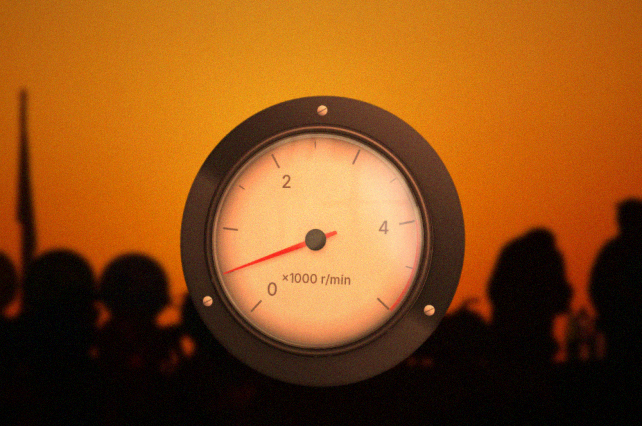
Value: 500 rpm
